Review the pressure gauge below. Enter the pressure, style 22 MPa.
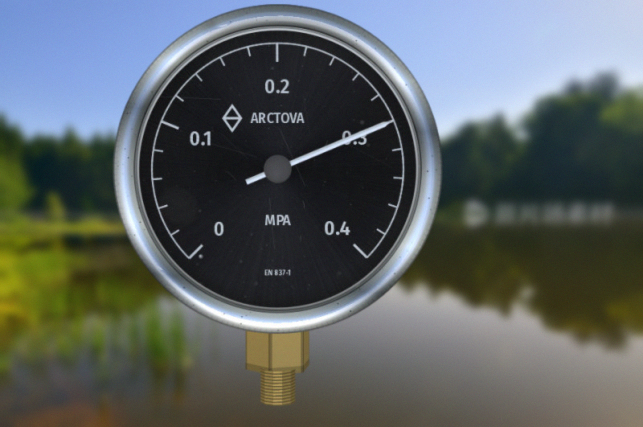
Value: 0.3 MPa
